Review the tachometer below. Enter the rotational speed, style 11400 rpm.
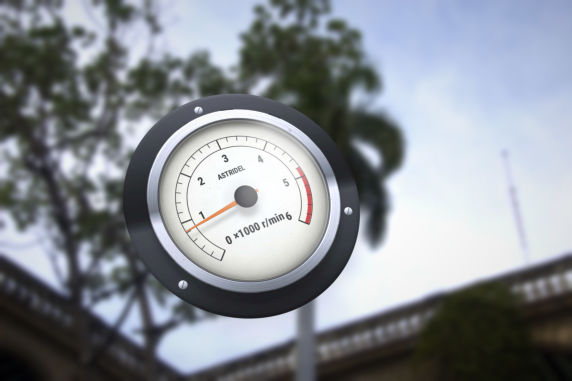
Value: 800 rpm
